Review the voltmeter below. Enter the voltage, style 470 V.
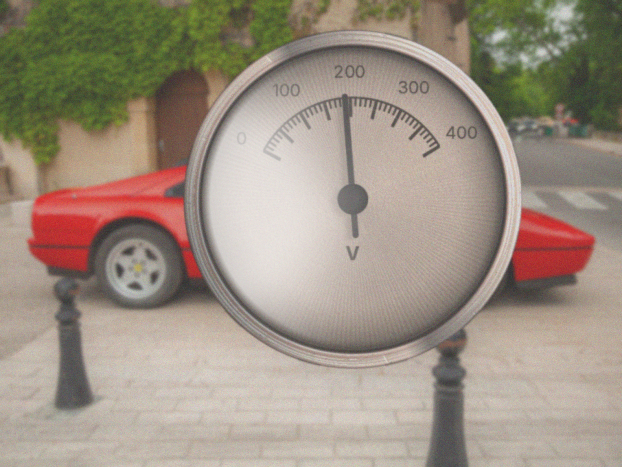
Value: 190 V
